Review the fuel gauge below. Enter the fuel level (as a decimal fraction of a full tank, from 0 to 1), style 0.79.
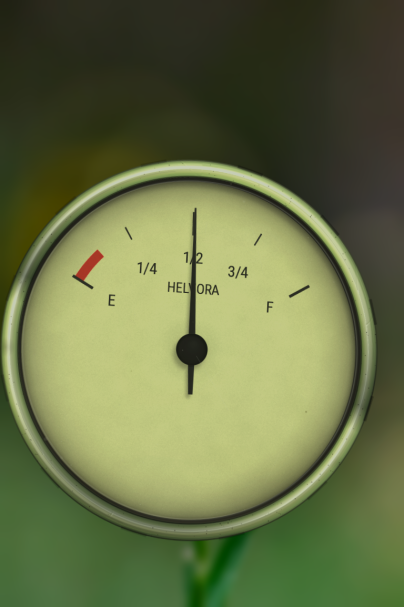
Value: 0.5
